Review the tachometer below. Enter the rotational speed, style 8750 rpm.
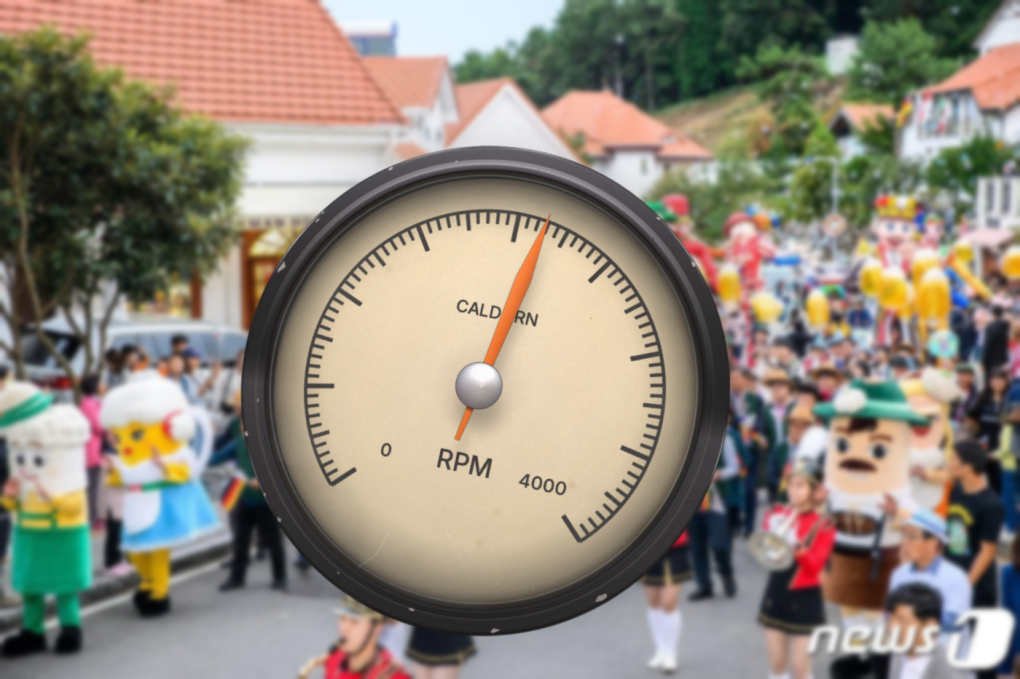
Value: 2150 rpm
